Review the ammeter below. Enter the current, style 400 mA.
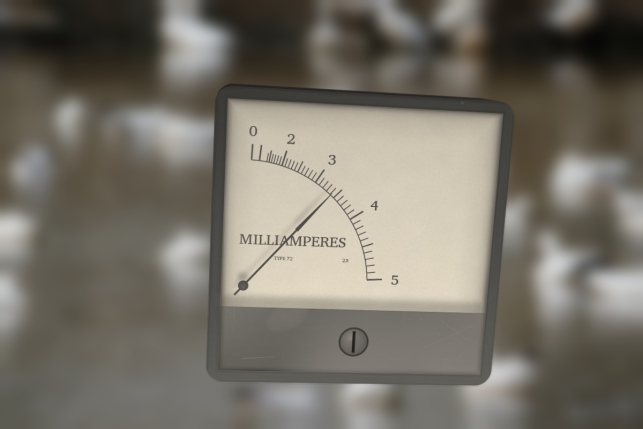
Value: 3.4 mA
